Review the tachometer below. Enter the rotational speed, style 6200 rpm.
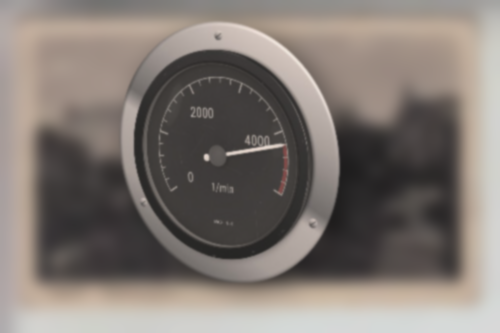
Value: 4200 rpm
